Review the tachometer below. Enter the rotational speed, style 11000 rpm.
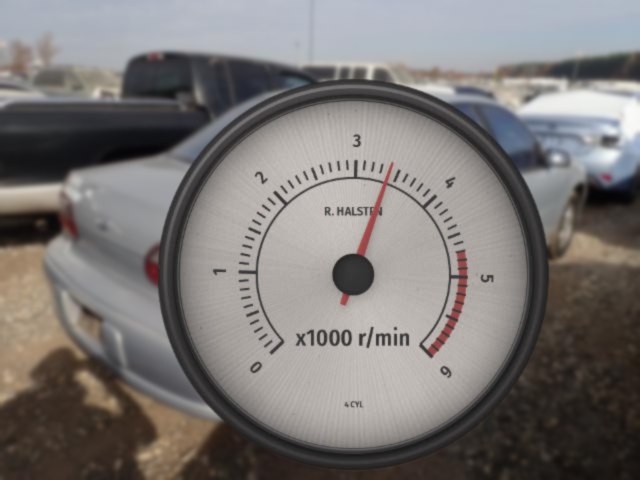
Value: 3400 rpm
